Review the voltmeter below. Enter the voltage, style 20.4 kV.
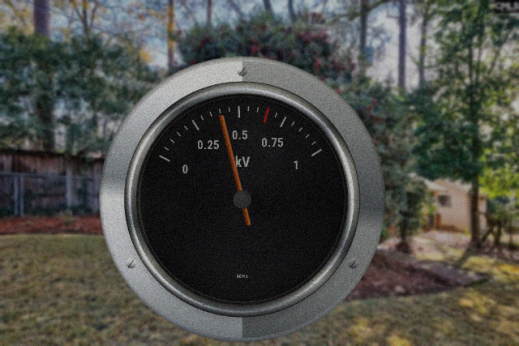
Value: 0.4 kV
